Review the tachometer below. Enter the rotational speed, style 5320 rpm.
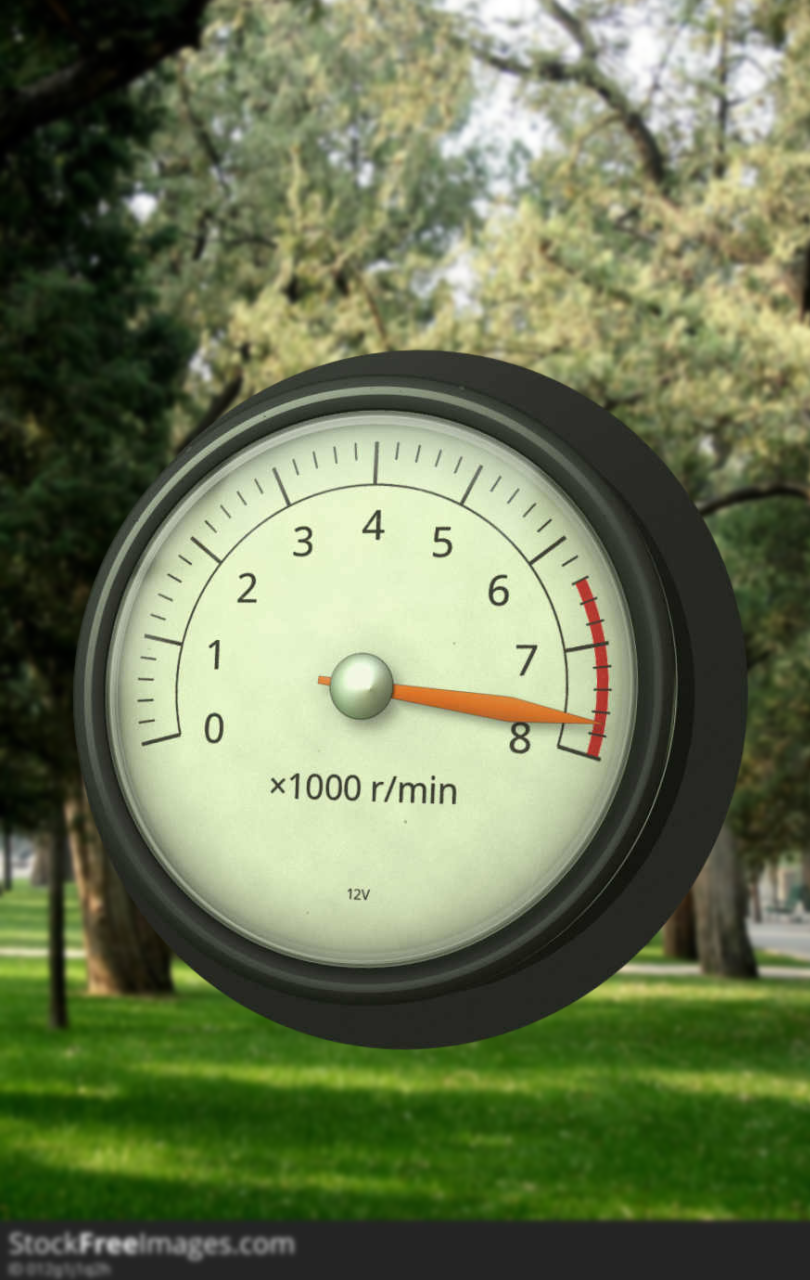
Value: 7700 rpm
